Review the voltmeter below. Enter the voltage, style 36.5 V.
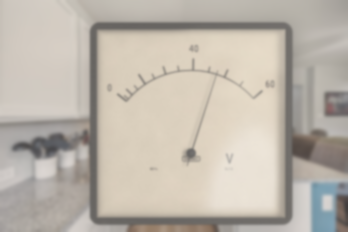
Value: 47.5 V
